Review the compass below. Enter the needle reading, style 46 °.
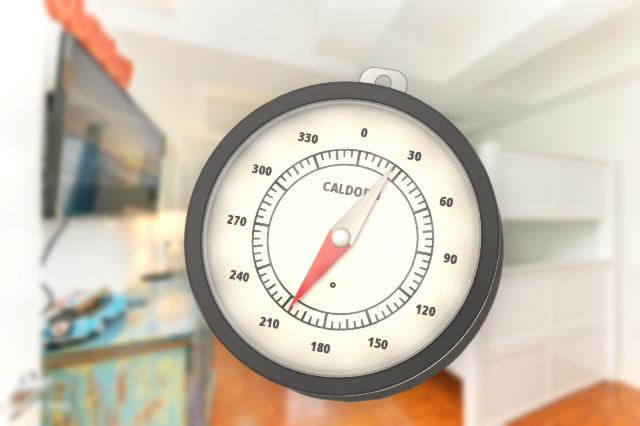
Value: 205 °
